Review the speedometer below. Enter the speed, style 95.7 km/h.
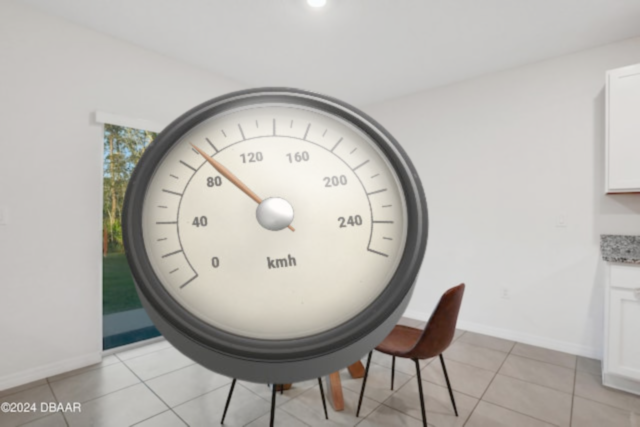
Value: 90 km/h
